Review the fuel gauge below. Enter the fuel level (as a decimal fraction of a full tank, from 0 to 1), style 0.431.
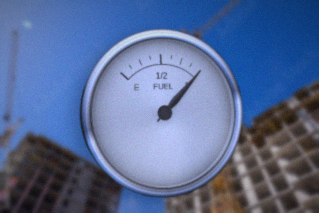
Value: 1
